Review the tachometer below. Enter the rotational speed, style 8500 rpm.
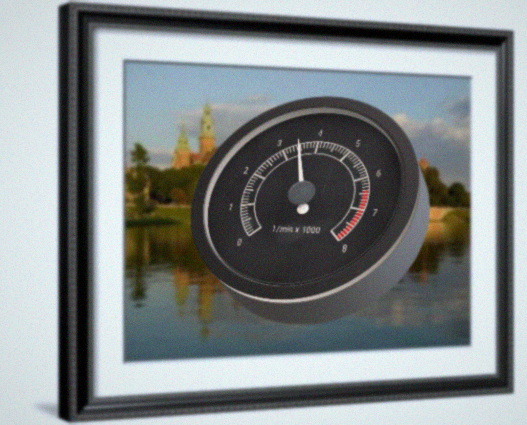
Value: 3500 rpm
